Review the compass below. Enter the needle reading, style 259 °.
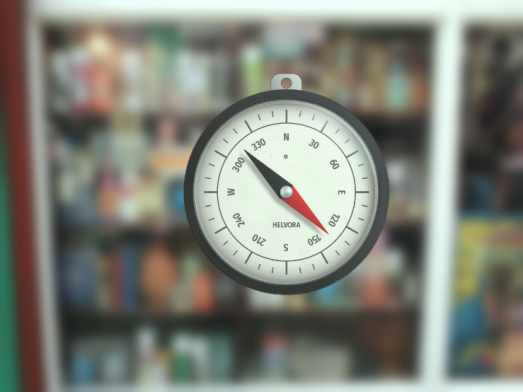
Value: 135 °
